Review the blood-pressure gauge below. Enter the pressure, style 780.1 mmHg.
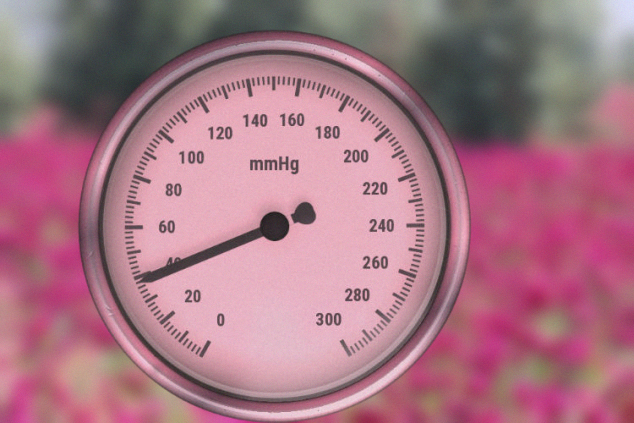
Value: 38 mmHg
